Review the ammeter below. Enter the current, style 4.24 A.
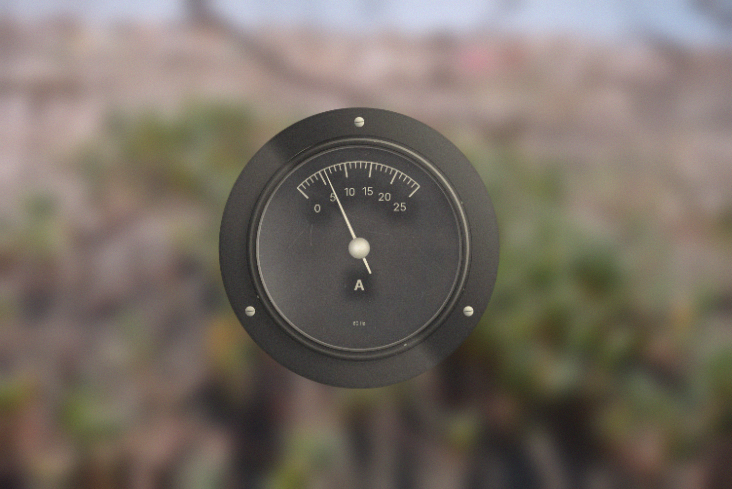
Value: 6 A
